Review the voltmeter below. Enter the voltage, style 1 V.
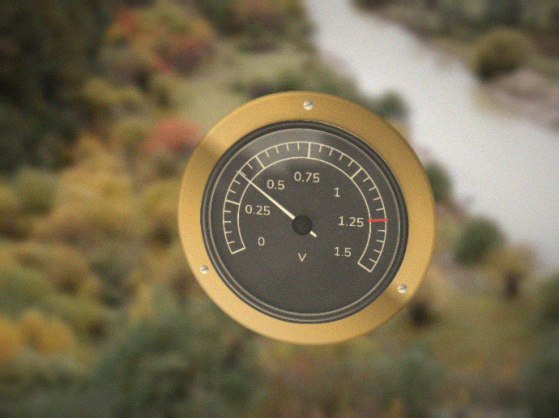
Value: 0.4 V
